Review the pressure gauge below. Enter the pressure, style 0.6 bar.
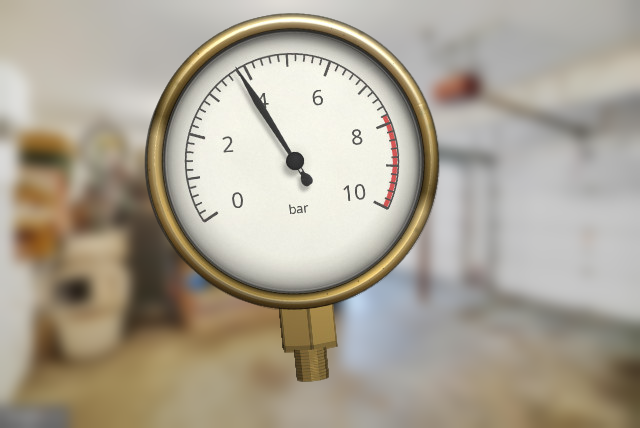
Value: 3.8 bar
